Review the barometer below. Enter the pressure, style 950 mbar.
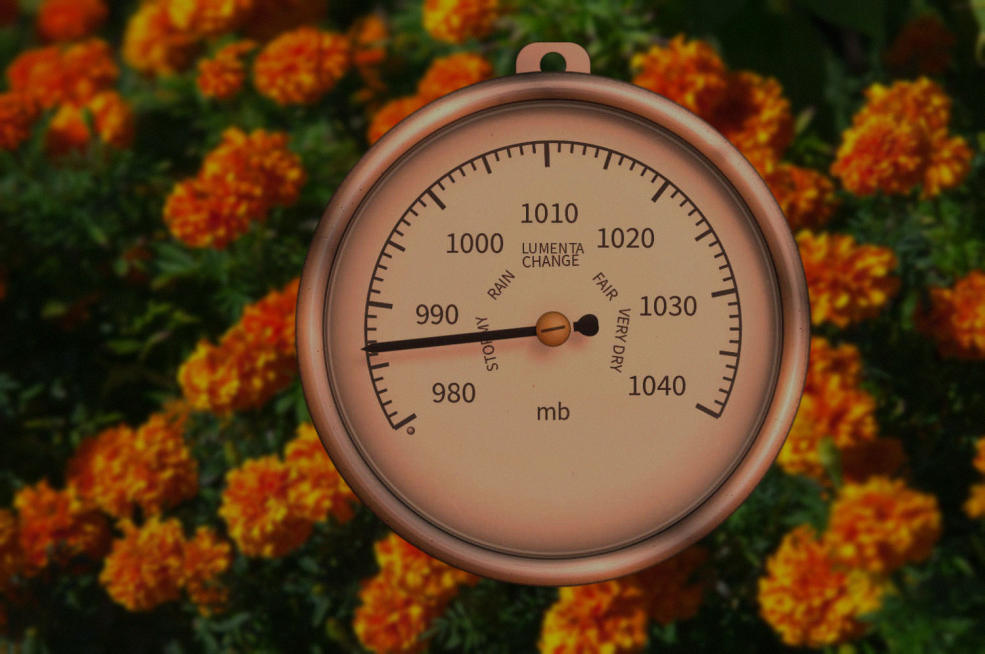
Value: 986.5 mbar
